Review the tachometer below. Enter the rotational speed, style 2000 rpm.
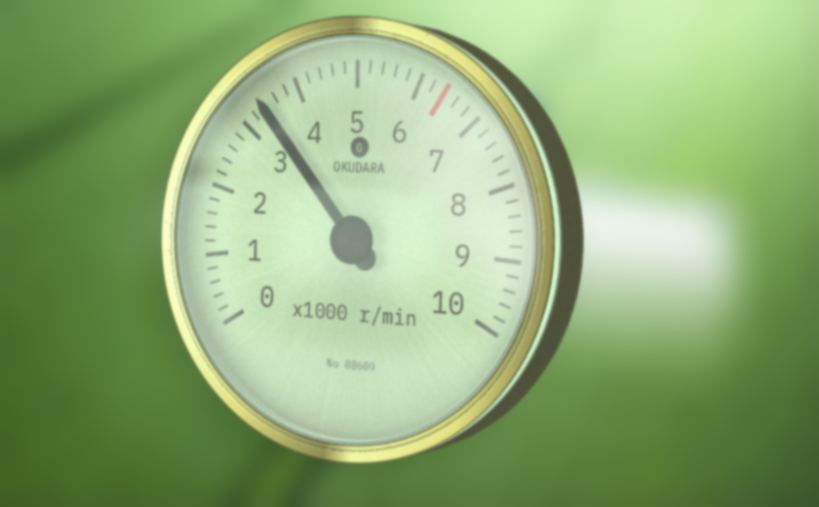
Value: 3400 rpm
